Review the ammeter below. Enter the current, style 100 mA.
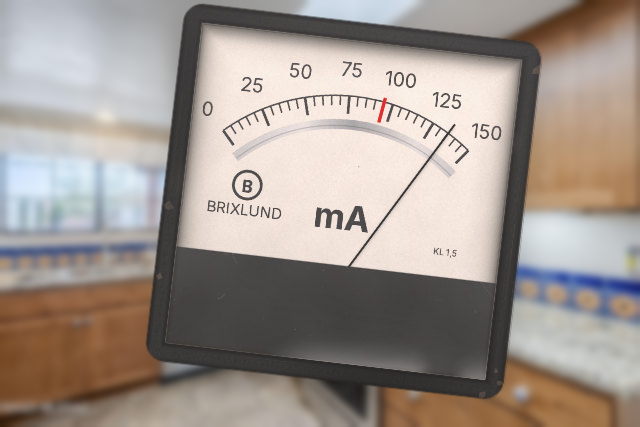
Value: 135 mA
